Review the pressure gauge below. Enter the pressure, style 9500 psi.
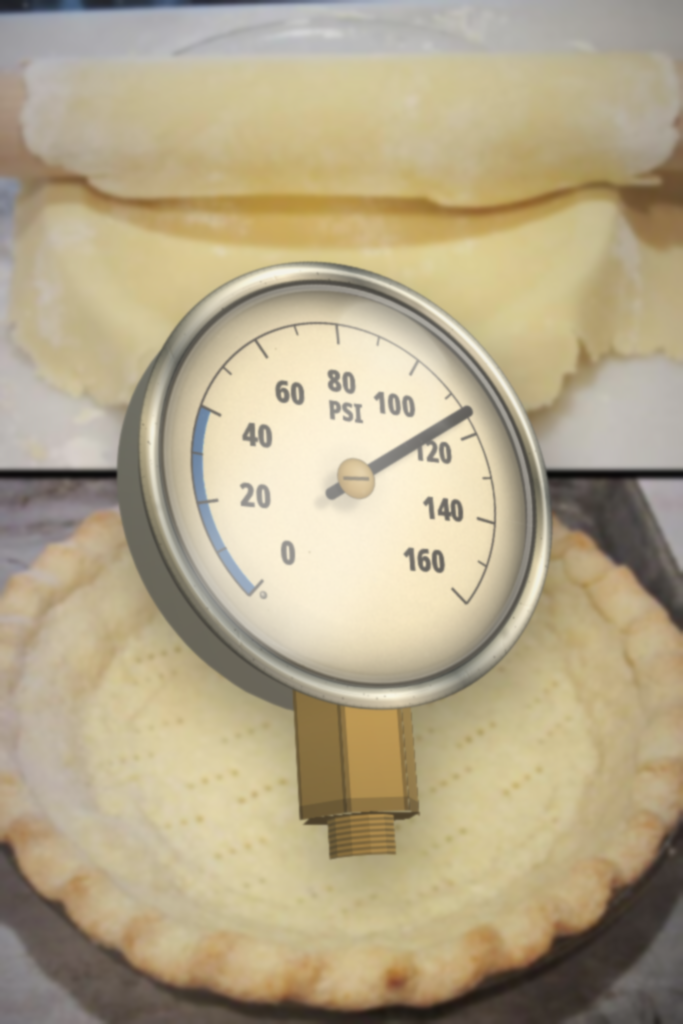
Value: 115 psi
